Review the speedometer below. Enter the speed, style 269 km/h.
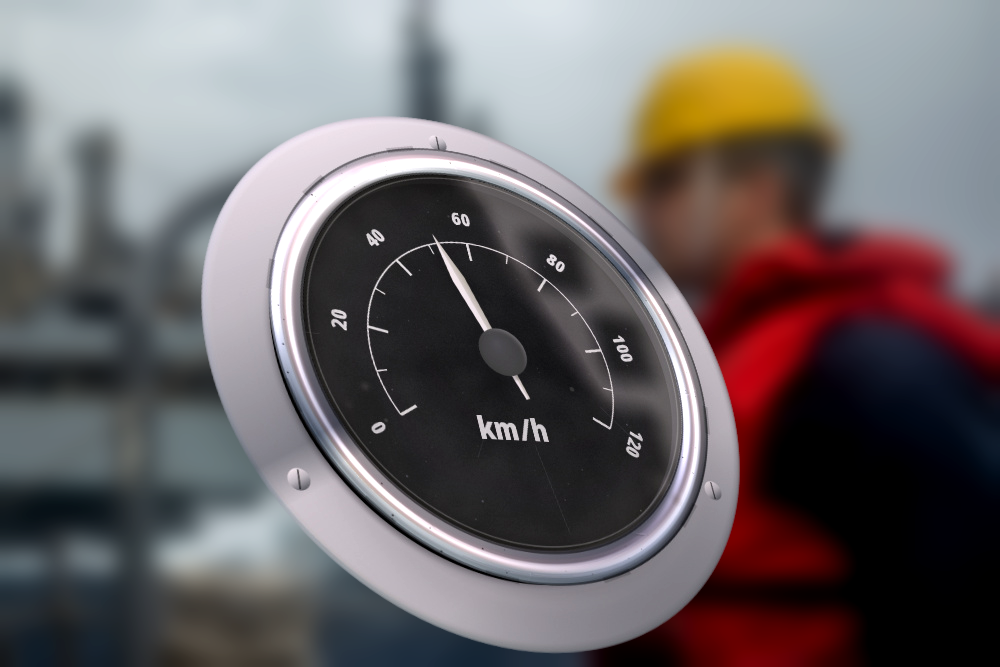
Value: 50 km/h
